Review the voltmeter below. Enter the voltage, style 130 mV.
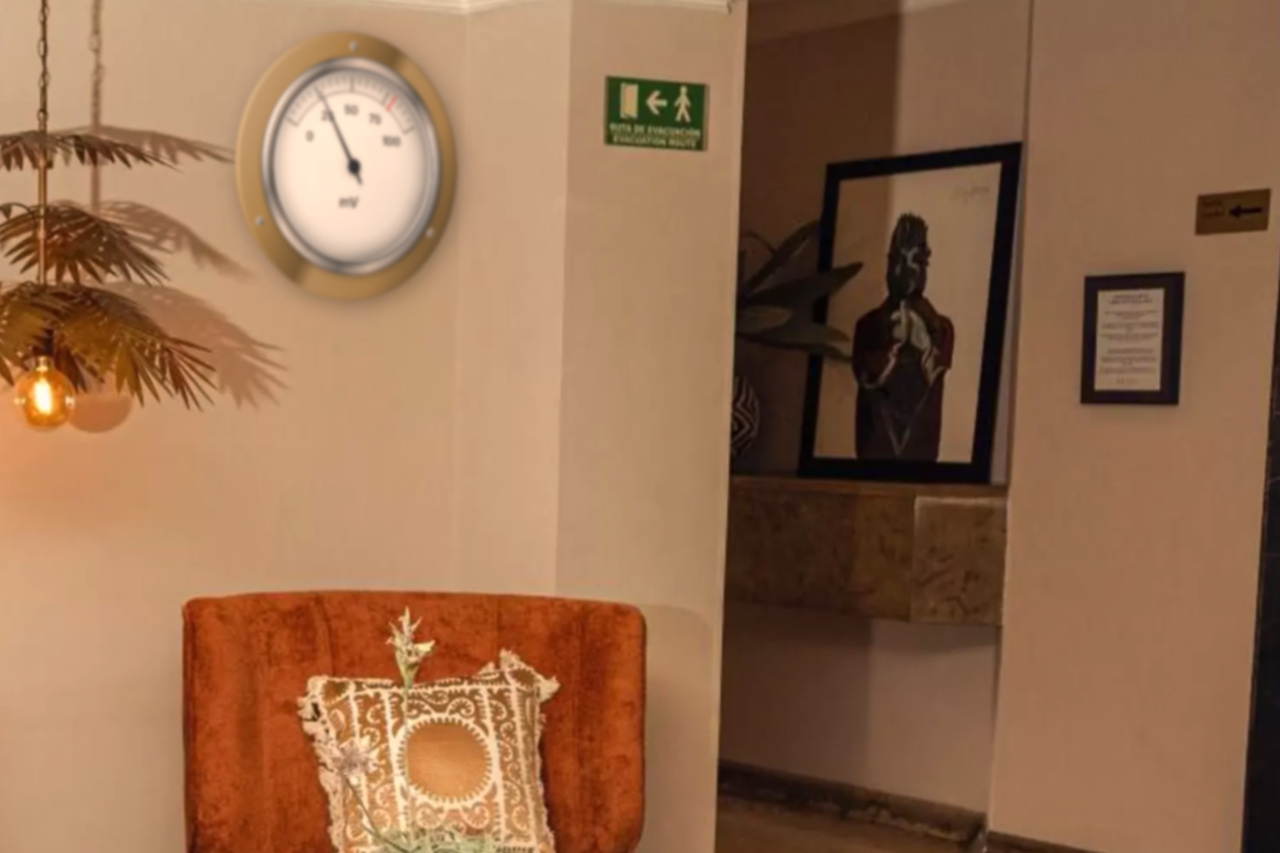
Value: 25 mV
